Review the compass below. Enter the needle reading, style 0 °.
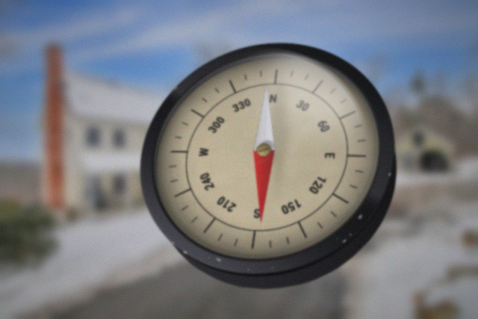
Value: 175 °
